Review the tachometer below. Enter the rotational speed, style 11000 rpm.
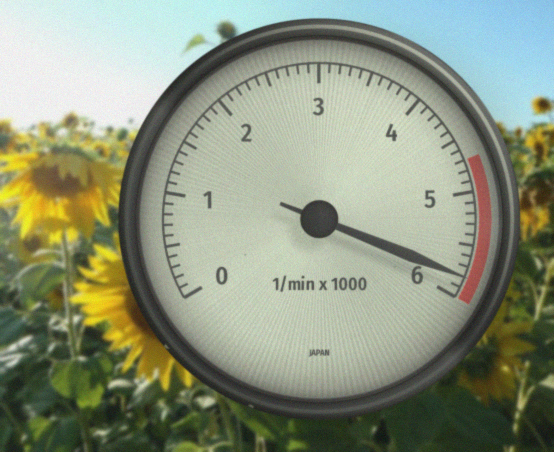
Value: 5800 rpm
